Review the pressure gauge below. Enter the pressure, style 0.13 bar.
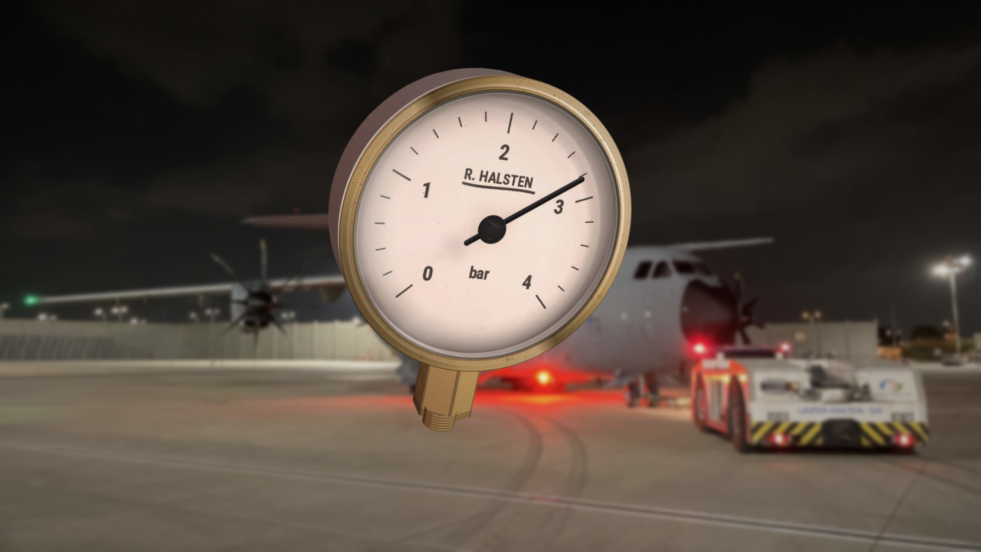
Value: 2.8 bar
